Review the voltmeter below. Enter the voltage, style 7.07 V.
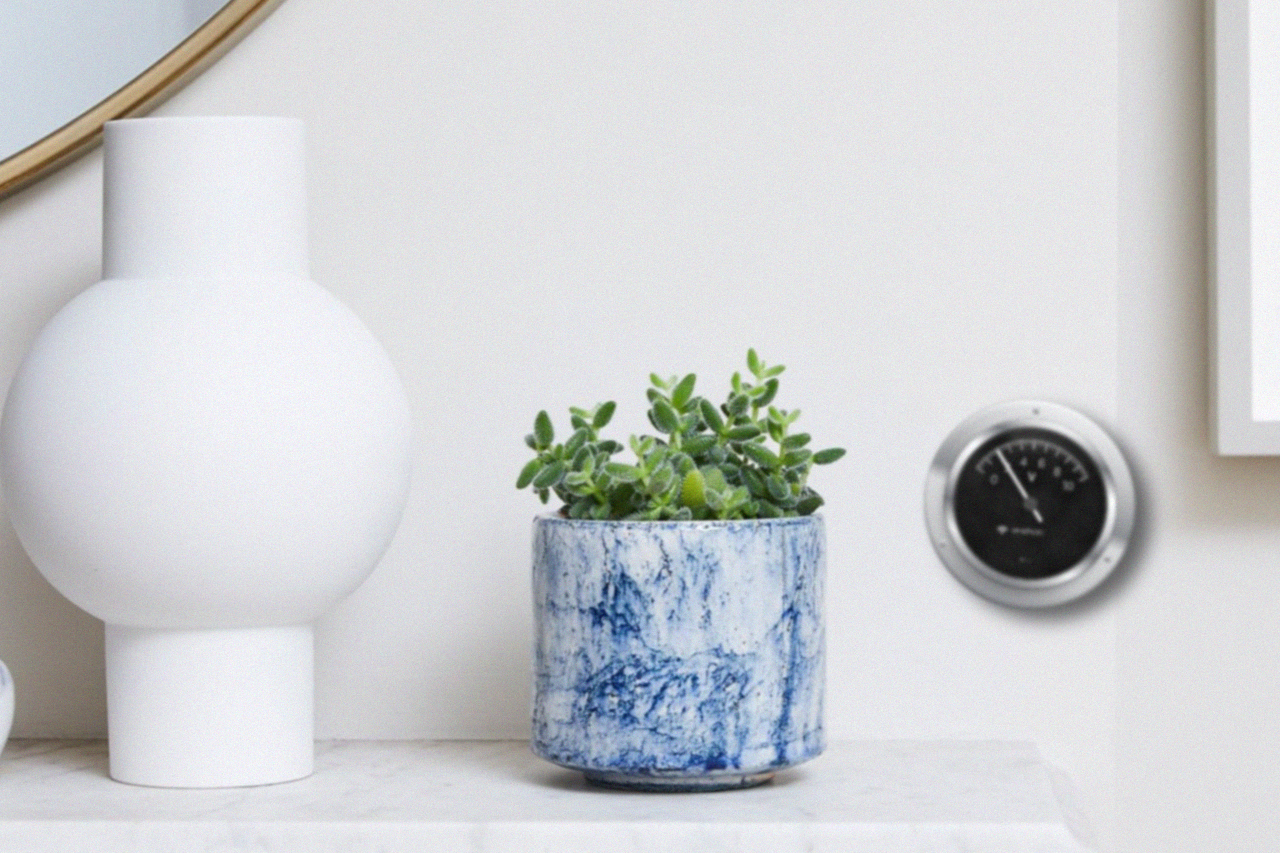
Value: 2 V
